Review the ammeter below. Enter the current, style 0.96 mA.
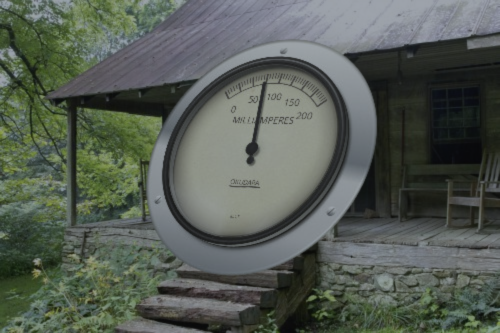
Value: 75 mA
